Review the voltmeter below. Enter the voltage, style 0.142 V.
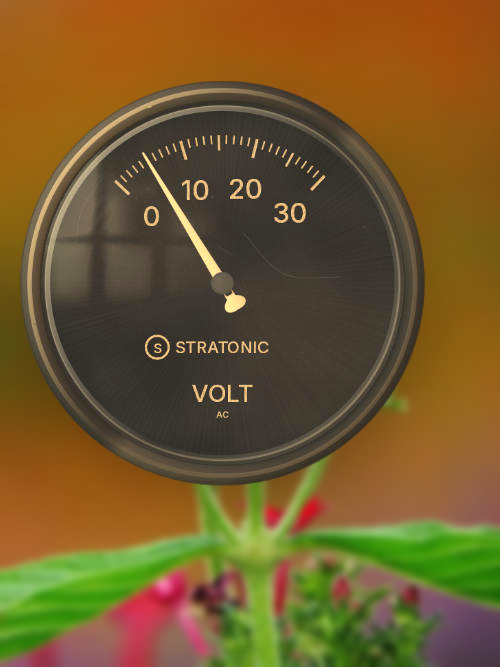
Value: 5 V
